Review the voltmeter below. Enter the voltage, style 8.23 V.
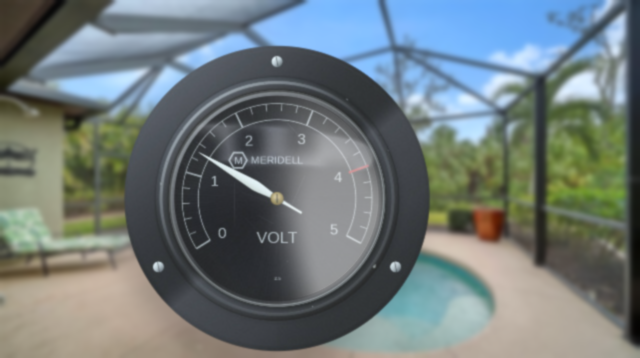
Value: 1.3 V
